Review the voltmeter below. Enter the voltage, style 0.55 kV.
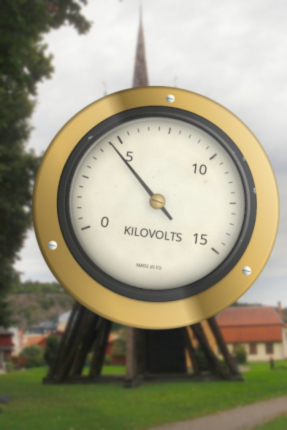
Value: 4.5 kV
